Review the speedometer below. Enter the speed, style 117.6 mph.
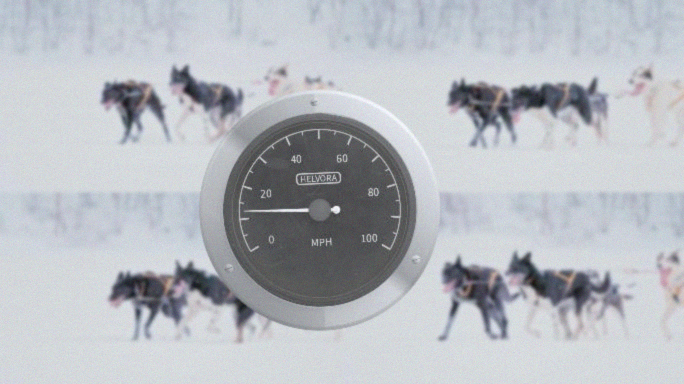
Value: 12.5 mph
